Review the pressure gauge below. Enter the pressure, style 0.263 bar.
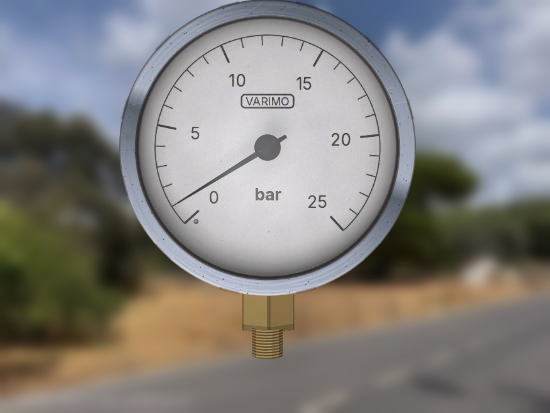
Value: 1 bar
